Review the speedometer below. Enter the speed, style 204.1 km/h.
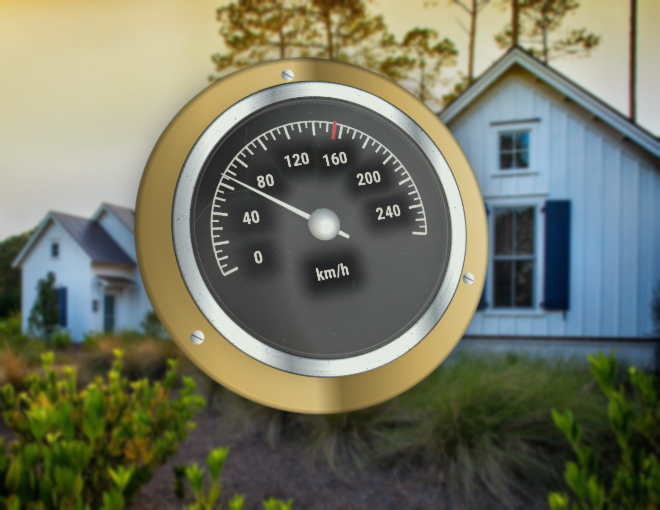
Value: 65 km/h
